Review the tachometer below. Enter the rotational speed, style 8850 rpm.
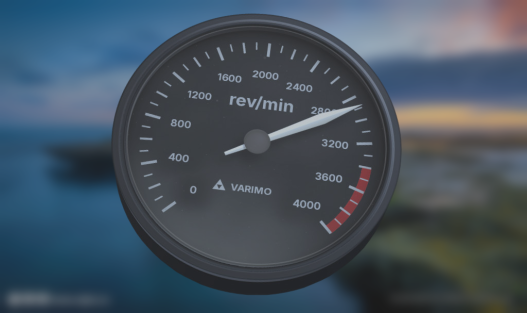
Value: 2900 rpm
